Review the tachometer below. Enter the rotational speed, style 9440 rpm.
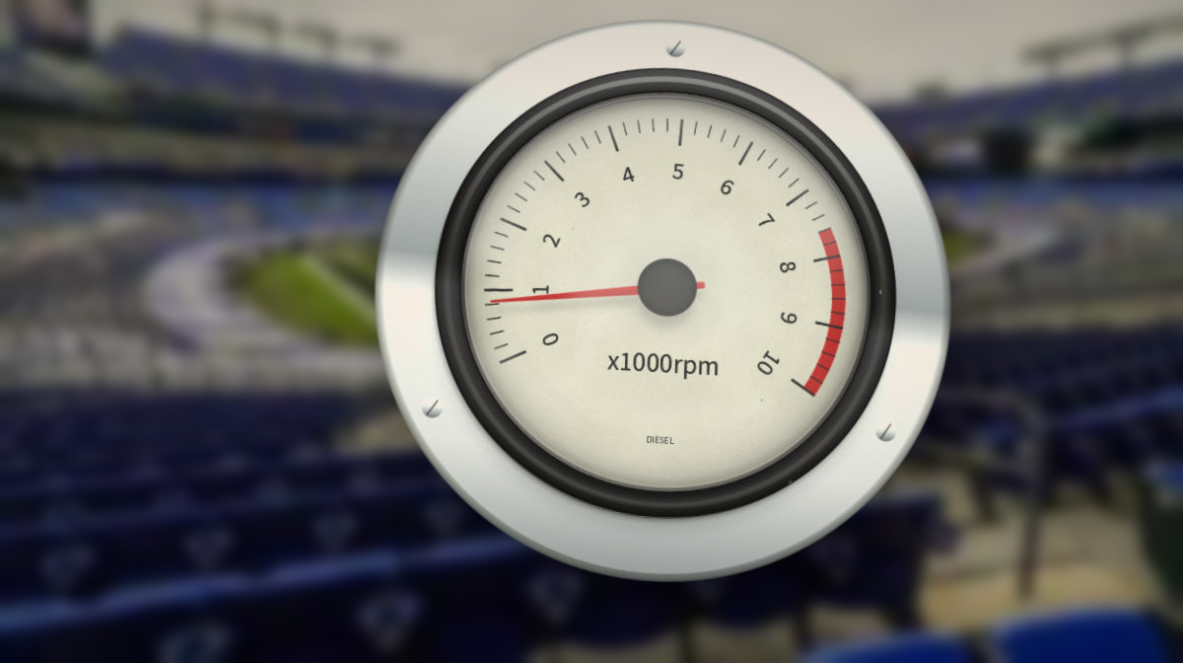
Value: 800 rpm
